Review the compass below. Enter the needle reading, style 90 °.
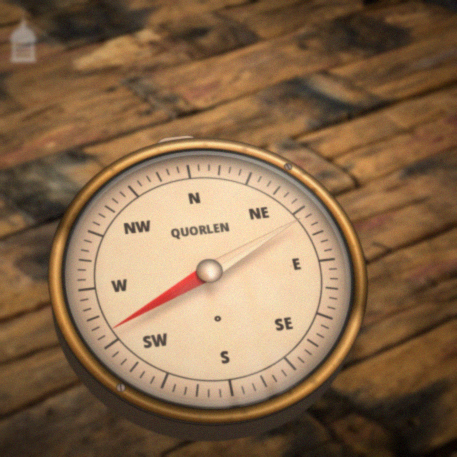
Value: 245 °
